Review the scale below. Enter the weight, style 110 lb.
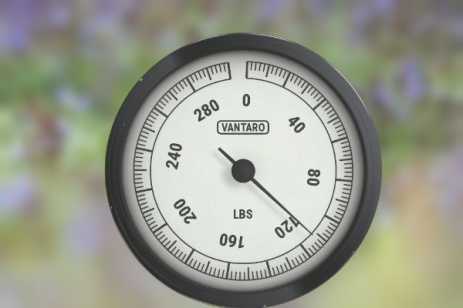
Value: 112 lb
